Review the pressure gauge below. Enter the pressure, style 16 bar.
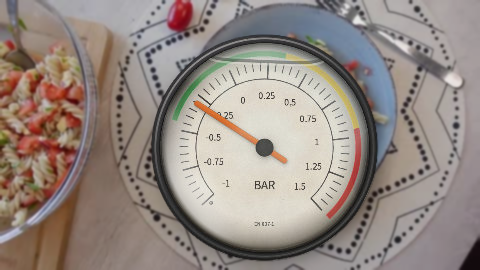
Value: -0.3 bar
